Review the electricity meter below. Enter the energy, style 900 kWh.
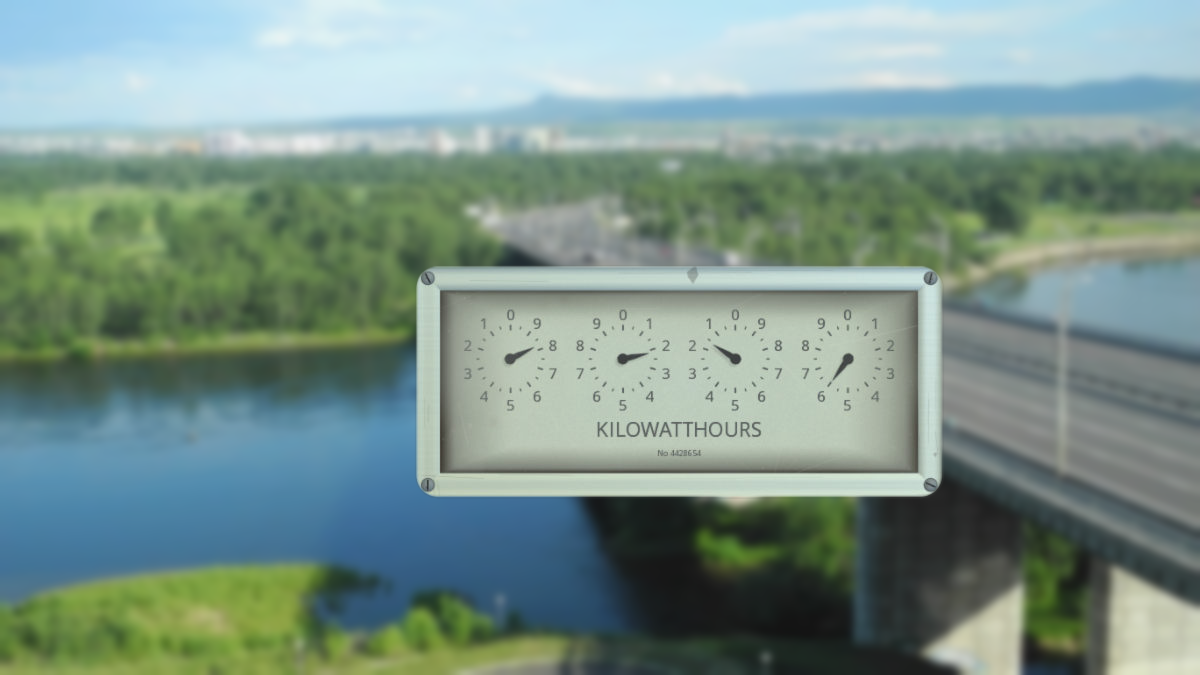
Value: 8216 kWh
